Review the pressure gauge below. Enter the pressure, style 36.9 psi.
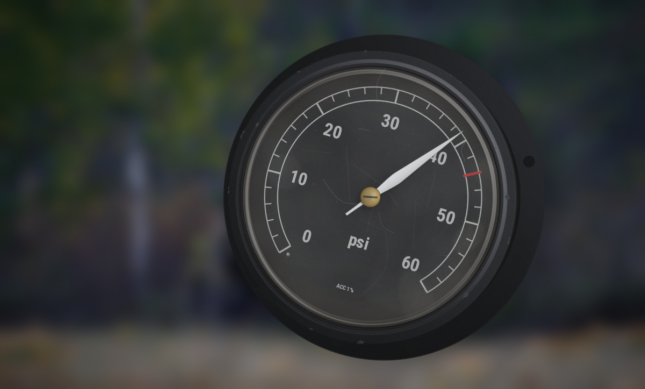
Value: 39 psi
